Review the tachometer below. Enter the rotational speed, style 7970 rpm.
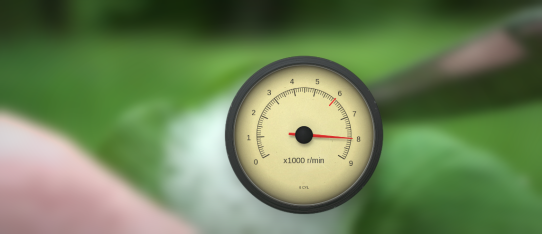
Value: 8000 rpm
